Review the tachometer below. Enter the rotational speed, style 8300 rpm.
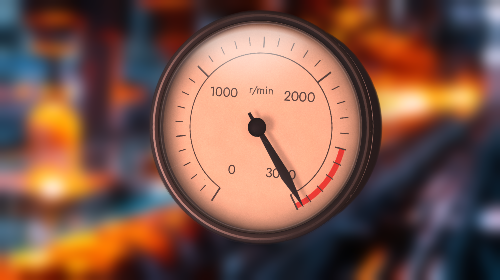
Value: 2950 rpm
